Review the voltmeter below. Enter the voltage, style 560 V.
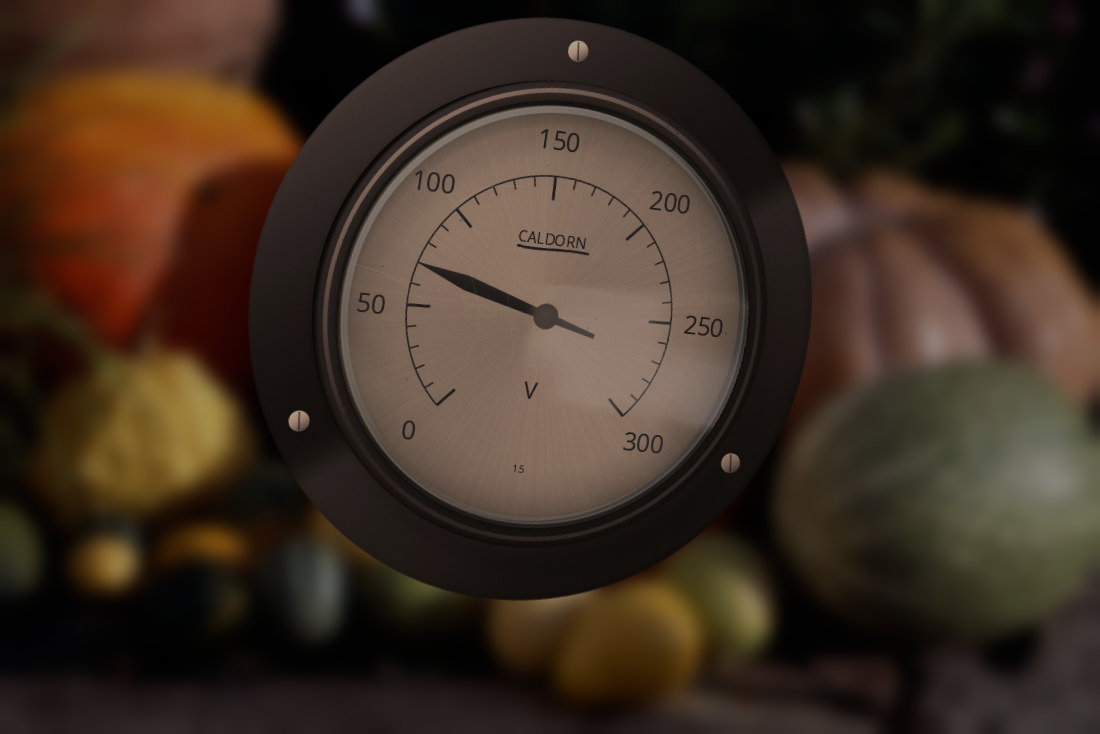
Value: 70 V
